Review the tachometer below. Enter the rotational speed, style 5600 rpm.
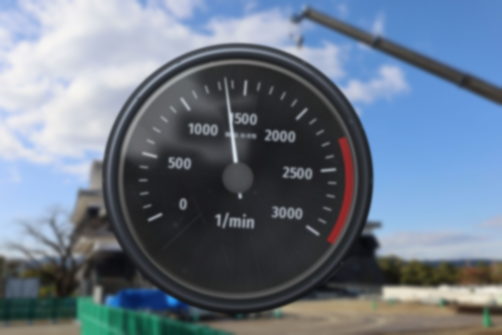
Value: 1350 rpm
